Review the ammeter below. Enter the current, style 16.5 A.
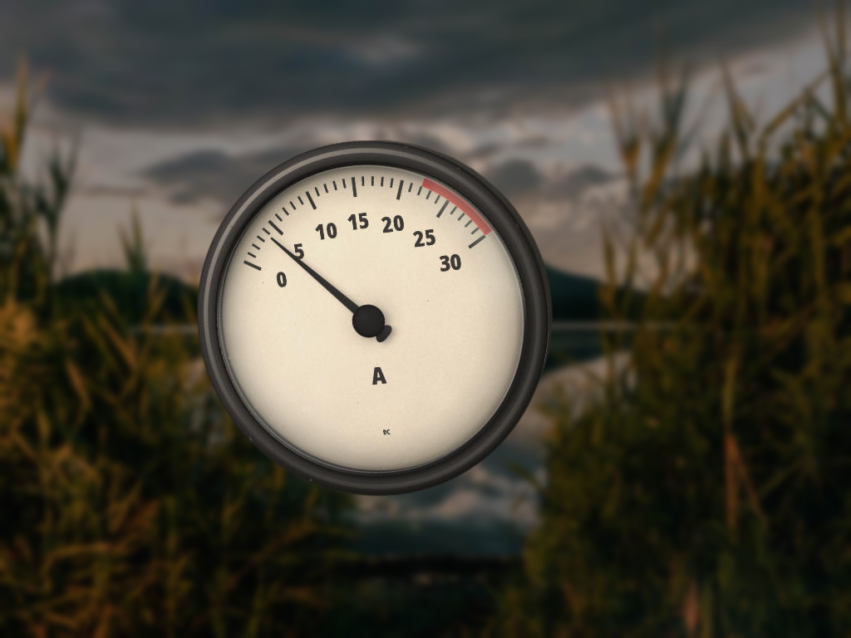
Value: 4 A
